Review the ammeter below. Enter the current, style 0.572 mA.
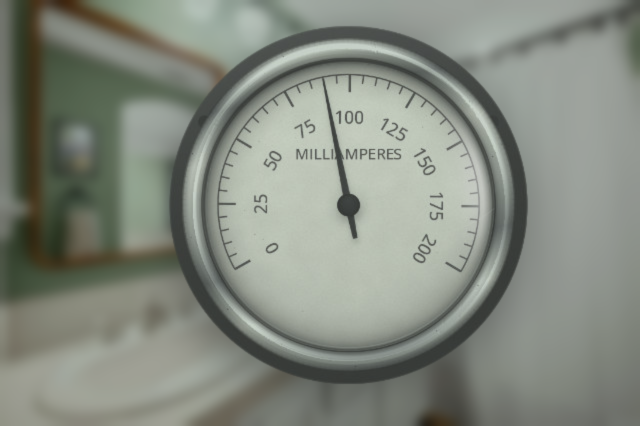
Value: 90 mA
